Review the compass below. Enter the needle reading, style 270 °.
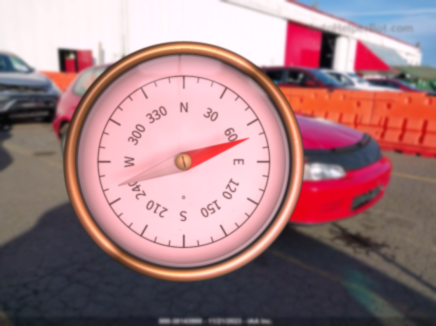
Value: 70 °
